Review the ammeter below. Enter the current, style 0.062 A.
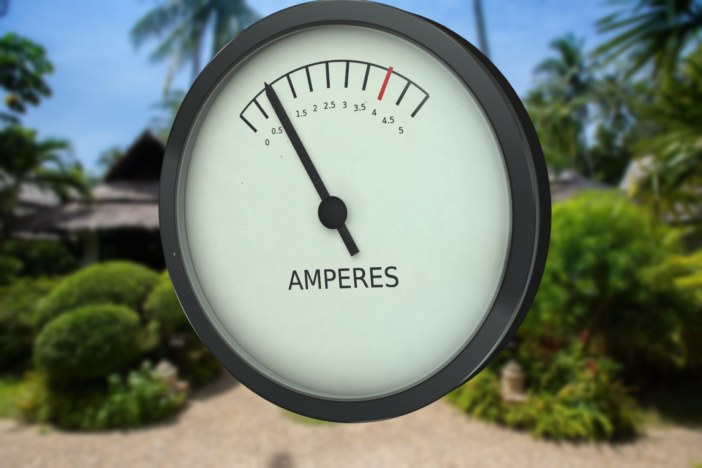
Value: 1 A
